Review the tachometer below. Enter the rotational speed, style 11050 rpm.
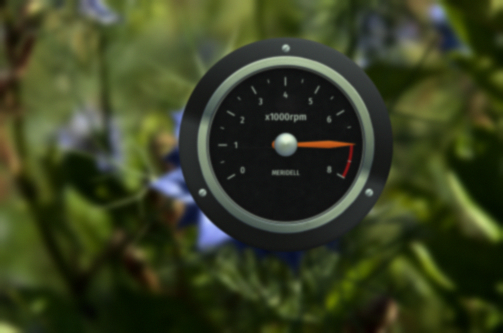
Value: 7000 rpm
